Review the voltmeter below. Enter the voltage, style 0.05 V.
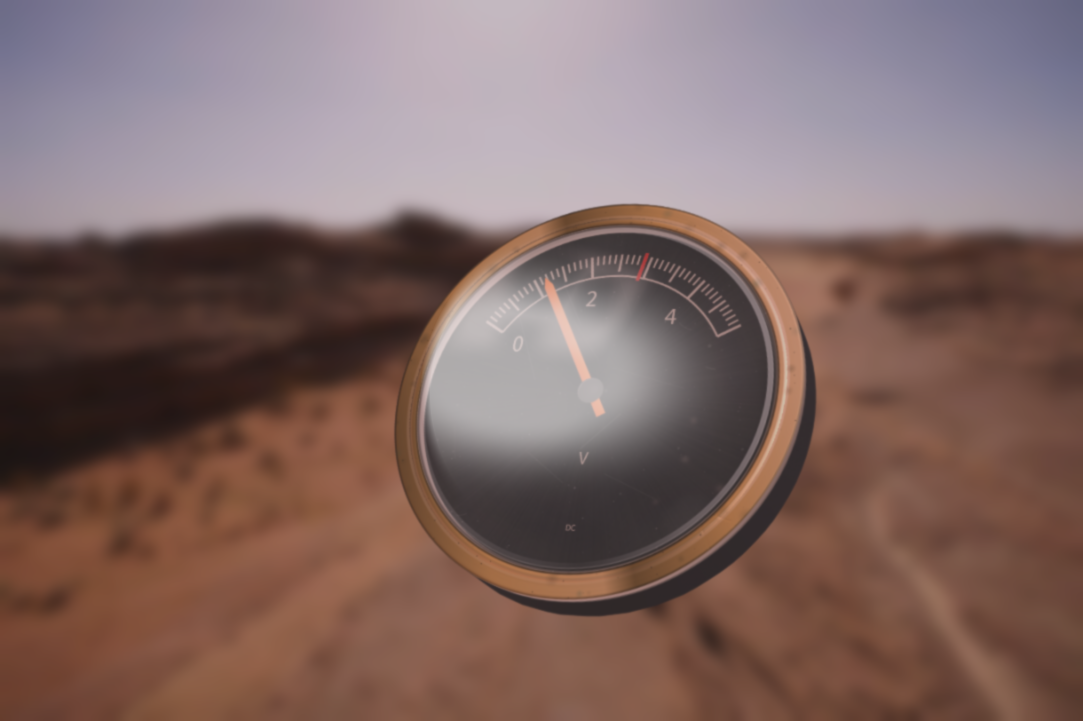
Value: 1.2 V
